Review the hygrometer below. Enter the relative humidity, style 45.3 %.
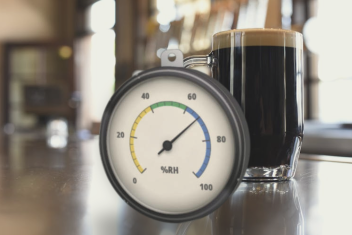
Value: 68 %
